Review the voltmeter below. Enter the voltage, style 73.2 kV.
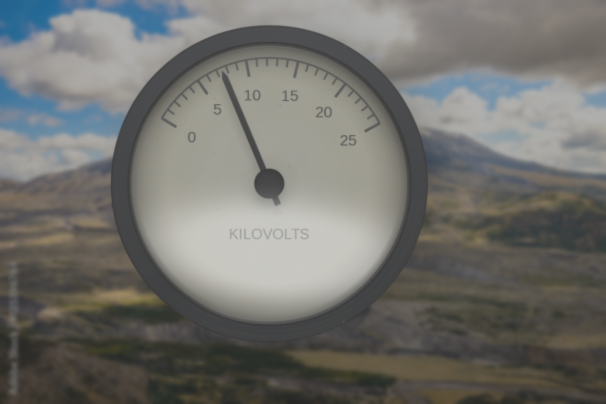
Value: 7.5 kV
